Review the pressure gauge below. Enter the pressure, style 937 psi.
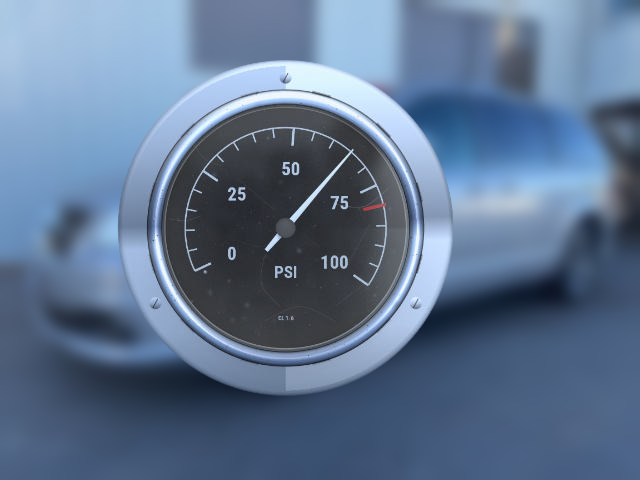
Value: 65 psi
